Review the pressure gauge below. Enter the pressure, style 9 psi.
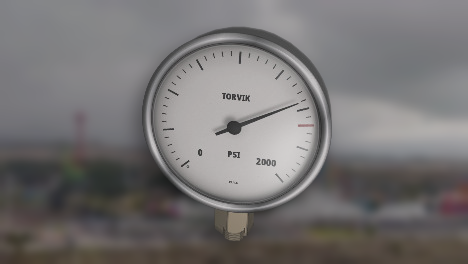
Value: 1450 psi
